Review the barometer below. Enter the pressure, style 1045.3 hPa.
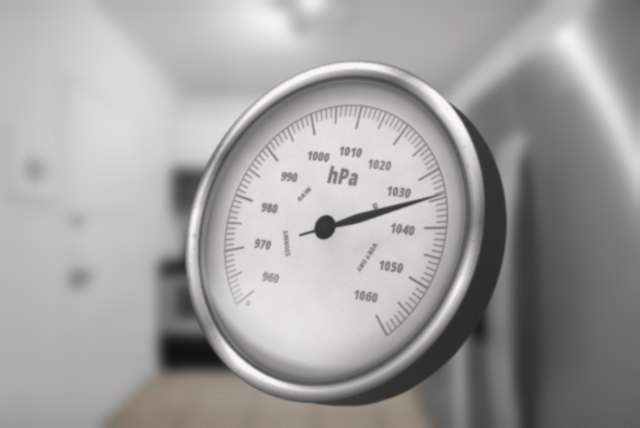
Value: 1035 hPa
